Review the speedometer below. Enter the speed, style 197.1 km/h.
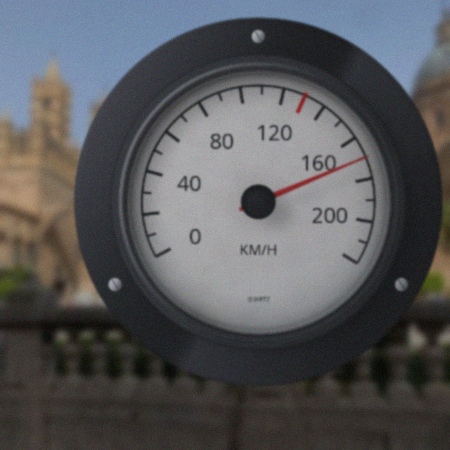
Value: 170 km/h
